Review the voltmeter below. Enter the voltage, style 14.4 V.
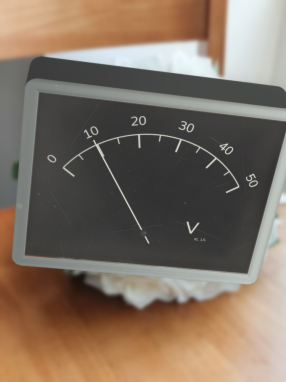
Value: 10 V
